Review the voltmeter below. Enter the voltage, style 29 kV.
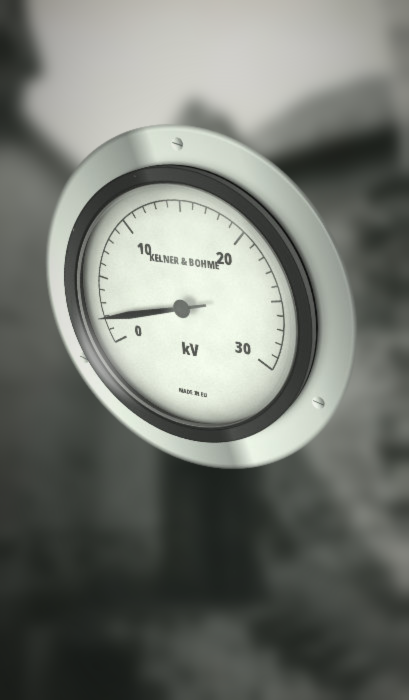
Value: 2 kV
